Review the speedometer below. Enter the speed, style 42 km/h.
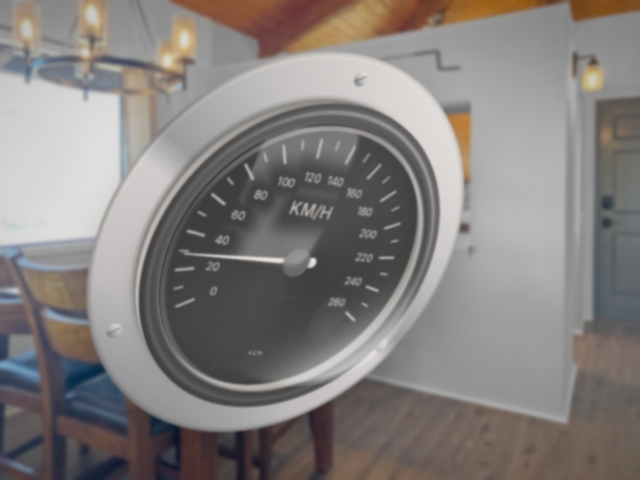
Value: 30 km/h
